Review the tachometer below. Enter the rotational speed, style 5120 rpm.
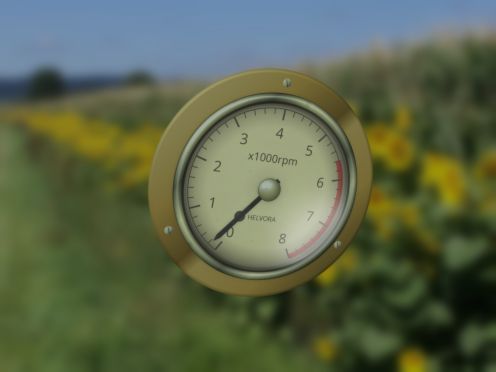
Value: 200 rpm
